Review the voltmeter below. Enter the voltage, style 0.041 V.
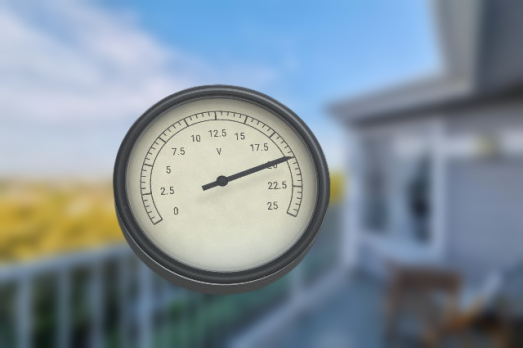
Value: 20 V
